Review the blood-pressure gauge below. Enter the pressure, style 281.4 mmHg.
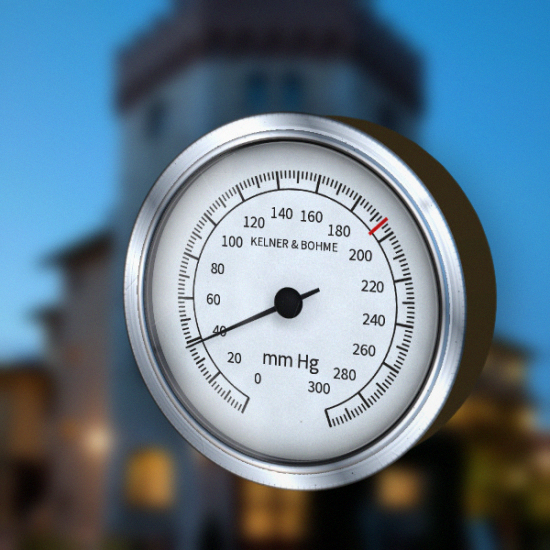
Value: 38 mmHg
